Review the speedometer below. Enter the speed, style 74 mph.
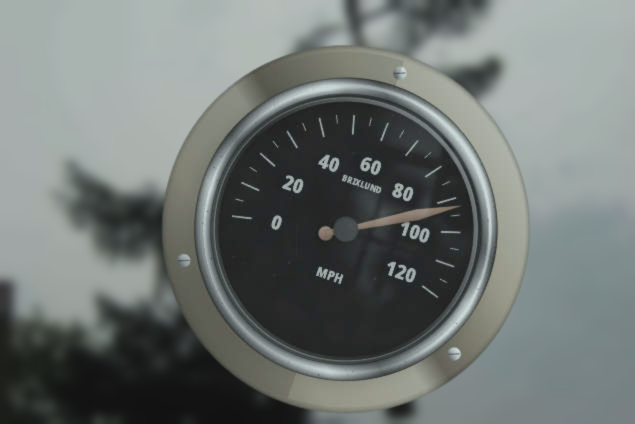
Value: 92.5 mph
